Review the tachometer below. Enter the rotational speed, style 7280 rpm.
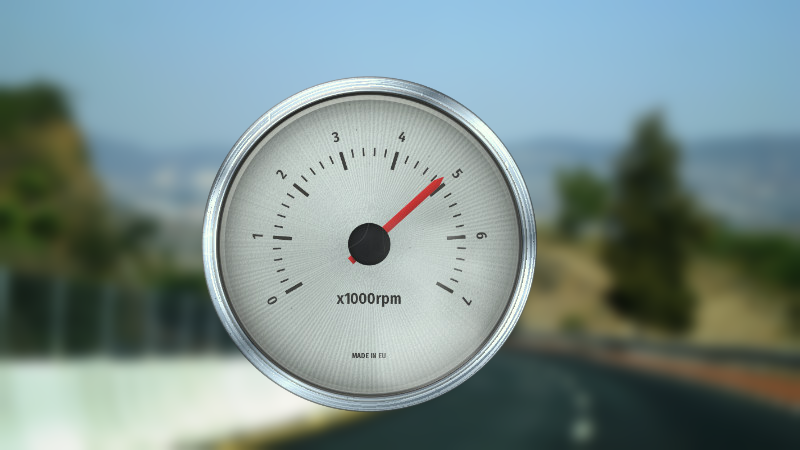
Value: 4900 rpm
